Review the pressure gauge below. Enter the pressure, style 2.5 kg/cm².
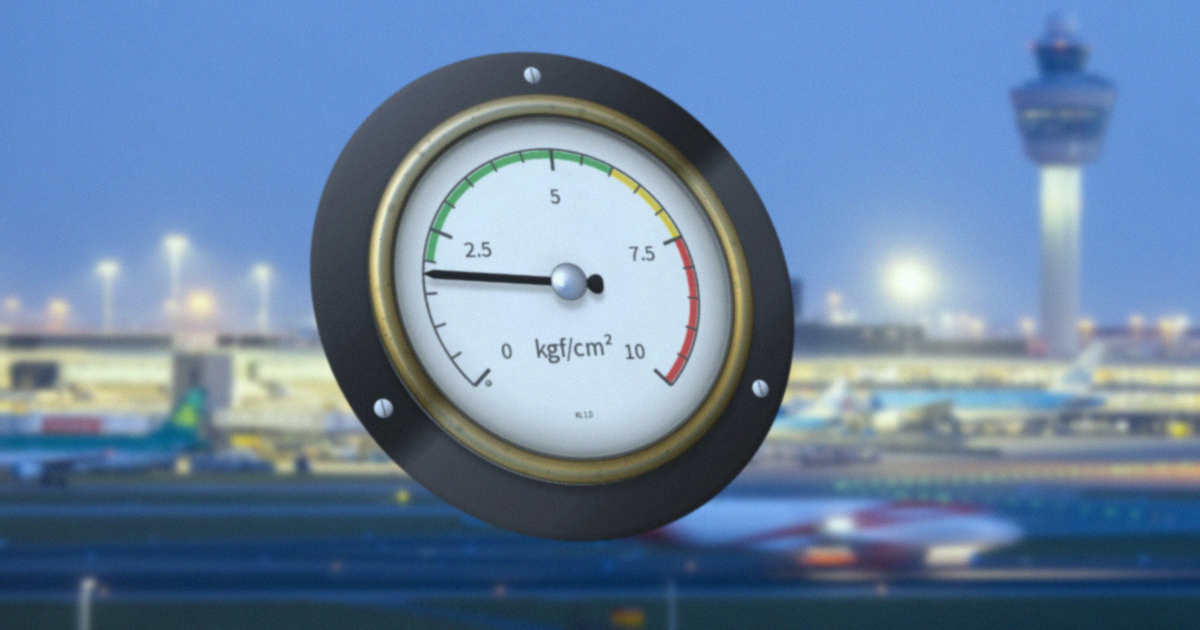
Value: 1.75 kg/cm²
